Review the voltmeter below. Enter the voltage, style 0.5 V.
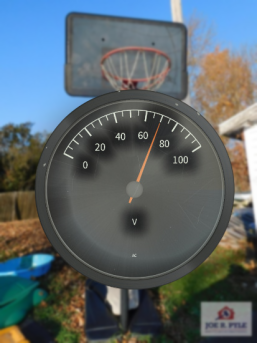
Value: 70 V
